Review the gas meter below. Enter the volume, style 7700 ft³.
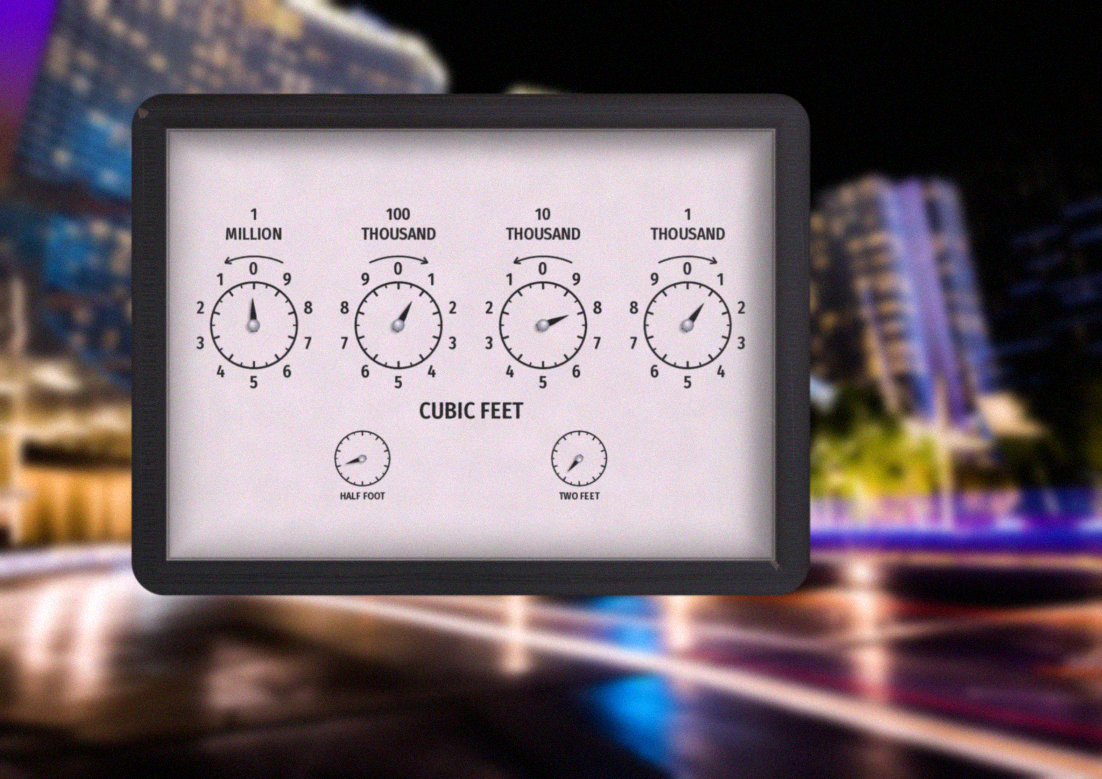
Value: 8100 ft³
